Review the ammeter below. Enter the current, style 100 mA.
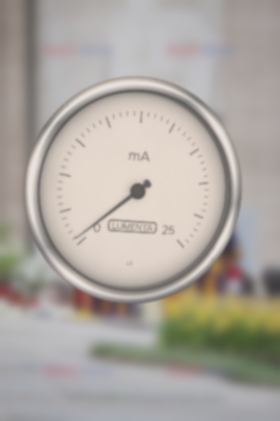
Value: 0.5 mA
